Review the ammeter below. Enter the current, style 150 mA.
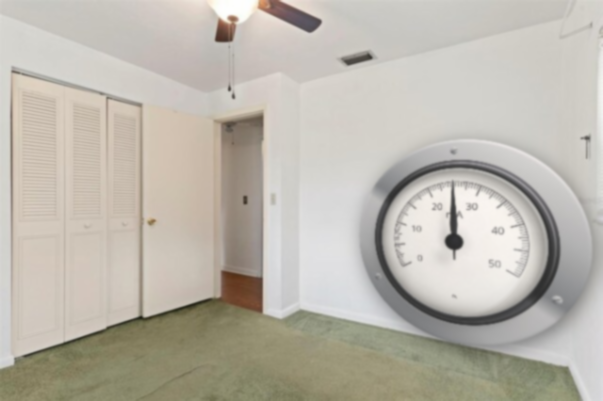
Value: 25 mA
